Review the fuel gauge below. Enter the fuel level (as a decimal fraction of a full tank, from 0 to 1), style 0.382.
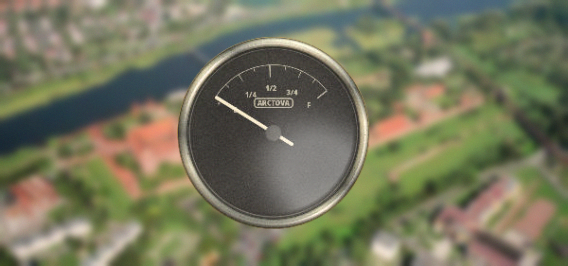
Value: 0
